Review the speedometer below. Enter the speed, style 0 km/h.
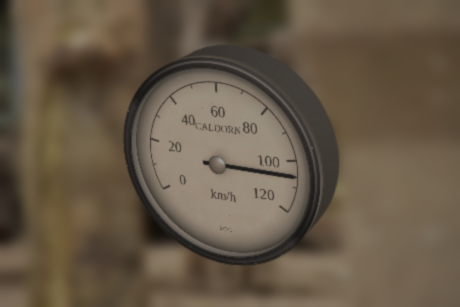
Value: 105 km/h
